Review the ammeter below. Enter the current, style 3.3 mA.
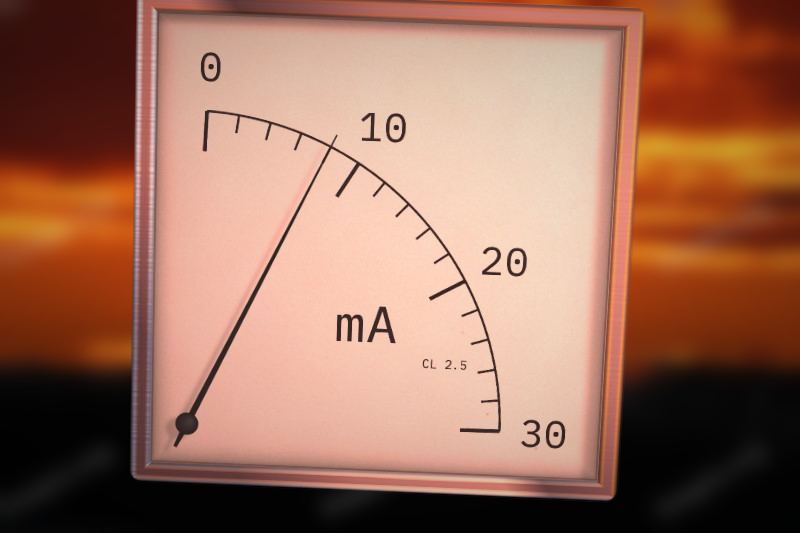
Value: 8 mA
